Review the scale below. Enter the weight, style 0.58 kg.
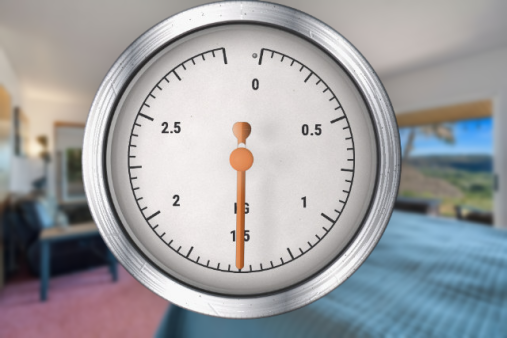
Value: 1.5 kg
